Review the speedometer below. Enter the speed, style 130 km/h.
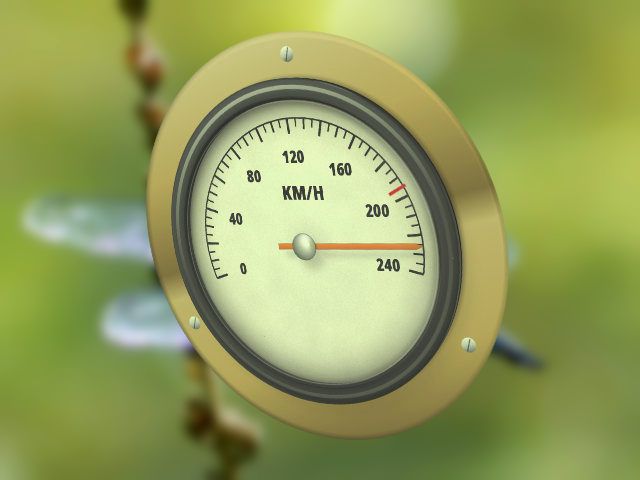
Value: 225 km/h
